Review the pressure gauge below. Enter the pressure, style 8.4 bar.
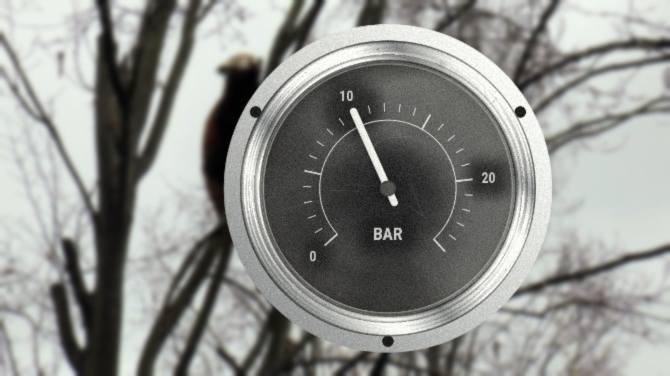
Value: 10 bar
